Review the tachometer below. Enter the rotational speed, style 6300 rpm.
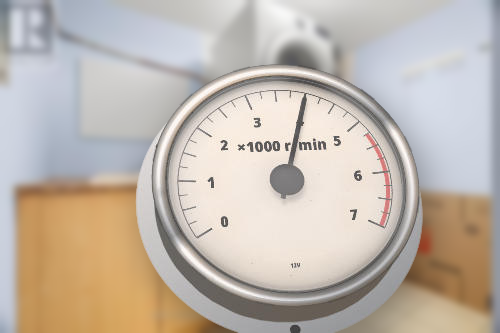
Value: 4000 rpm
